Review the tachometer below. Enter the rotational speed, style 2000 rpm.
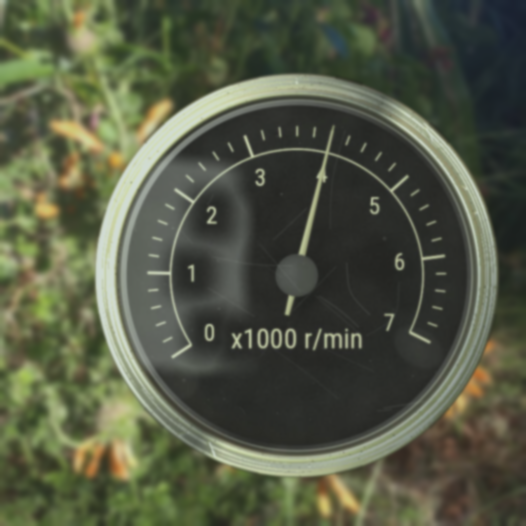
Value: 4000 rpm
